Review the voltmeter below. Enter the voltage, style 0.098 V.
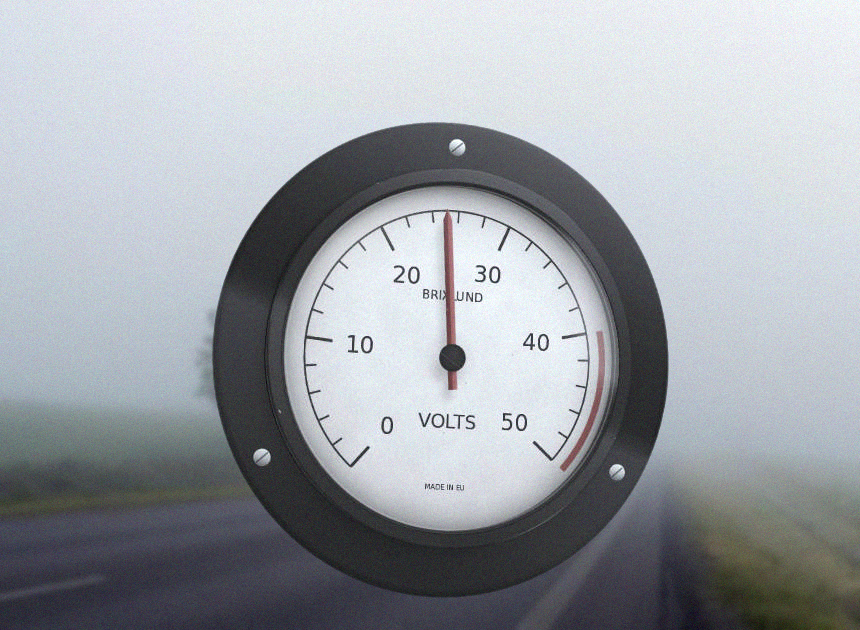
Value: 25 V
